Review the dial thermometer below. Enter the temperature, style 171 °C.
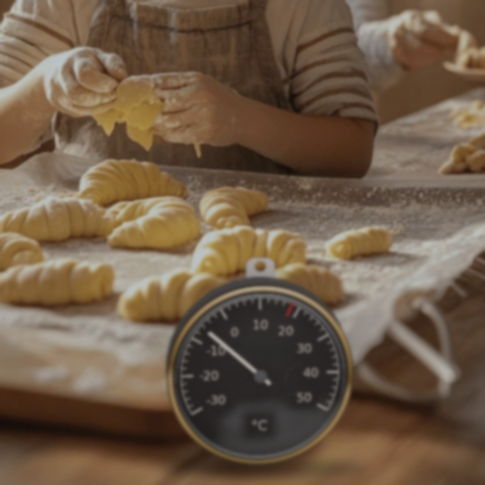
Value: -6 °C
